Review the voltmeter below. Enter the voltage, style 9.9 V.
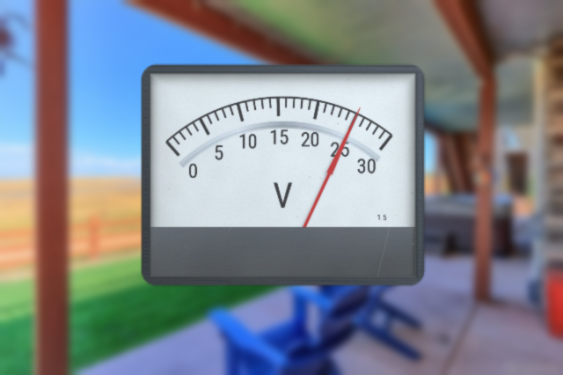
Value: 25 V
